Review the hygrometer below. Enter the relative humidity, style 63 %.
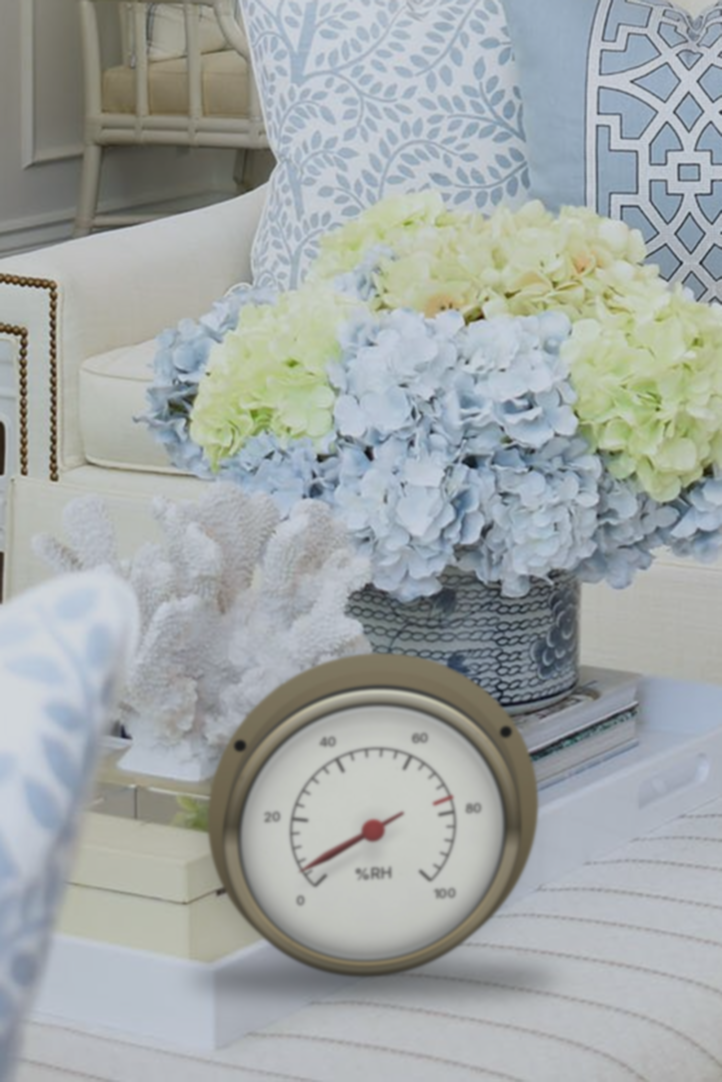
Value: 6 %
